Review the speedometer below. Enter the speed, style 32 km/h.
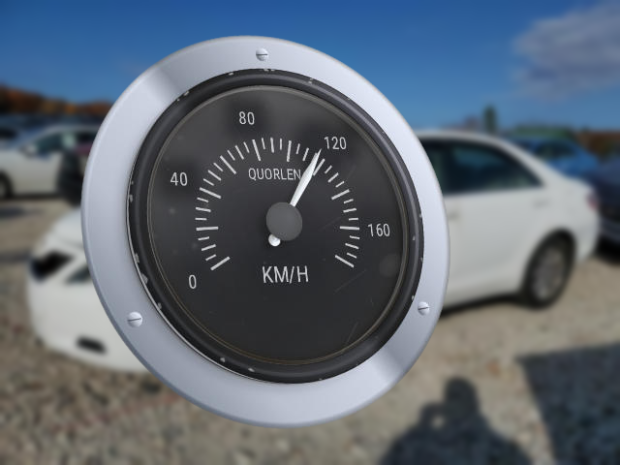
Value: 115 km/h
